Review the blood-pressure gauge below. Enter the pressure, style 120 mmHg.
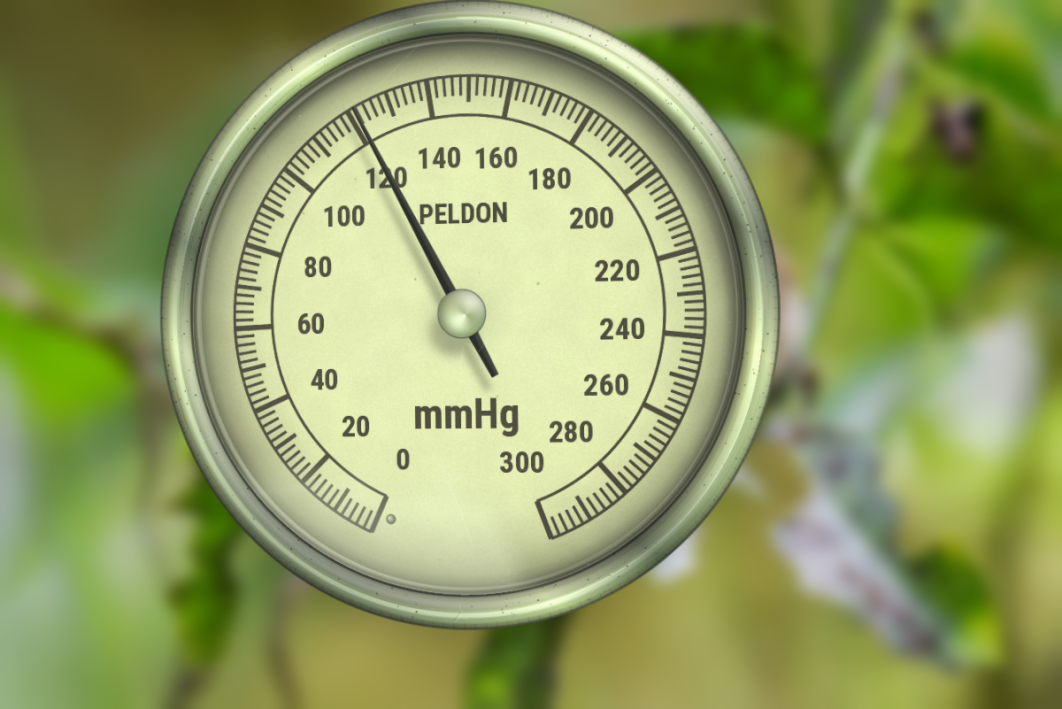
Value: 122 mmHg
